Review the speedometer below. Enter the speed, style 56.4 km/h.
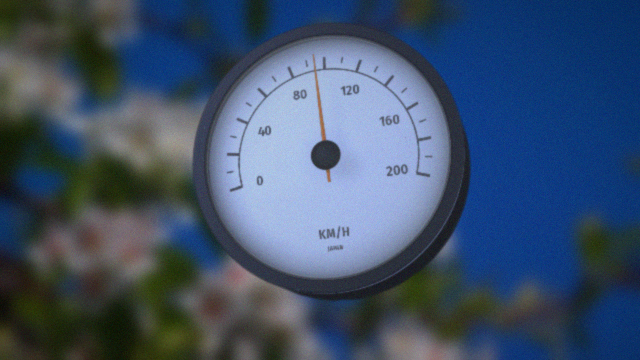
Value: 95 km/h
